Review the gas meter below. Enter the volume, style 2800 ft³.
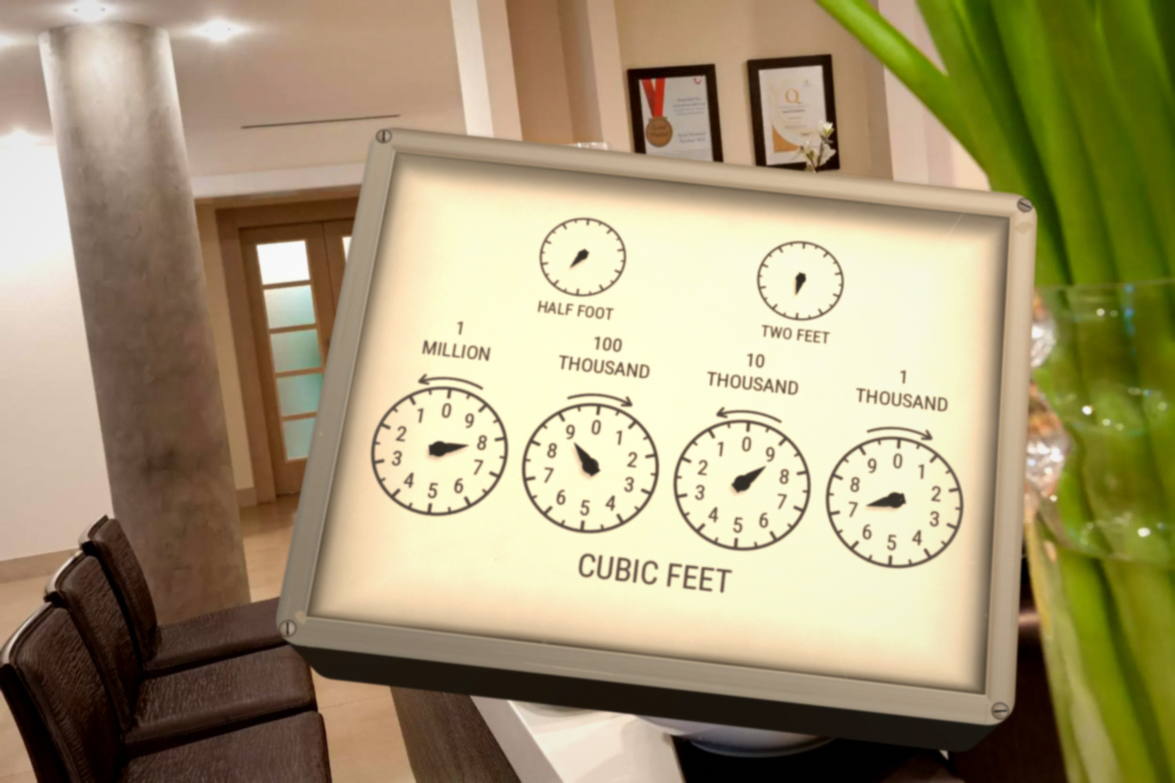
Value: 788700 ft³
